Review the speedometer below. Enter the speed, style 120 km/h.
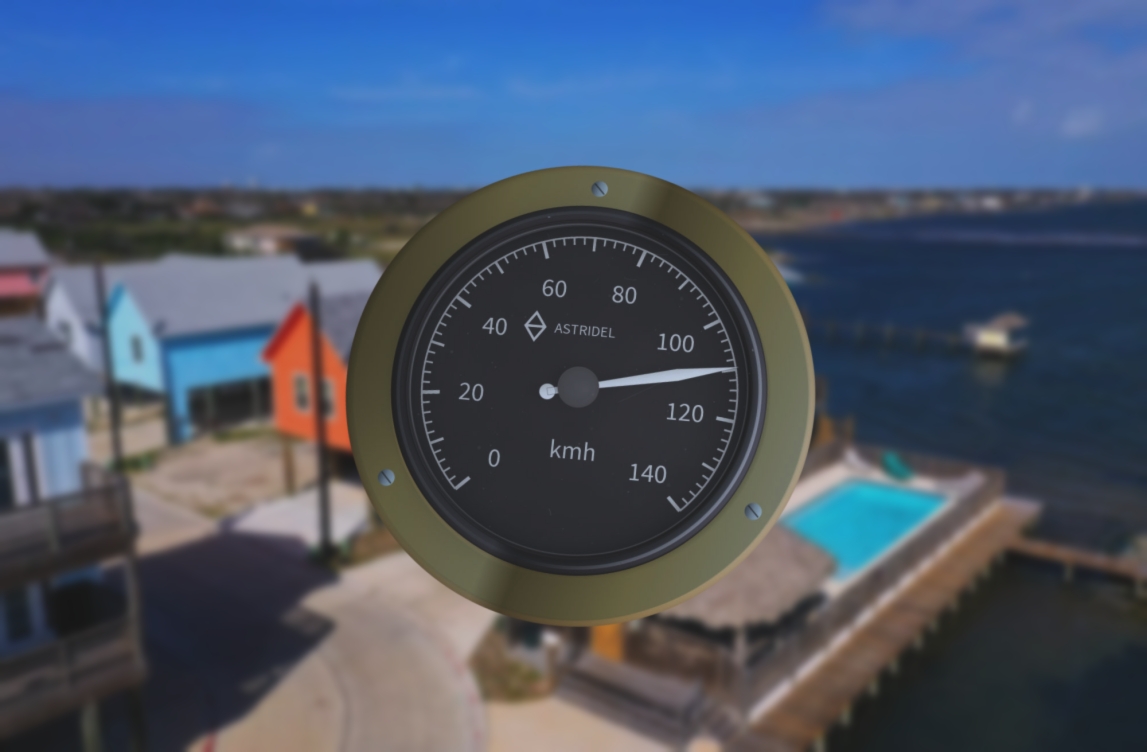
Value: 110 km/h
